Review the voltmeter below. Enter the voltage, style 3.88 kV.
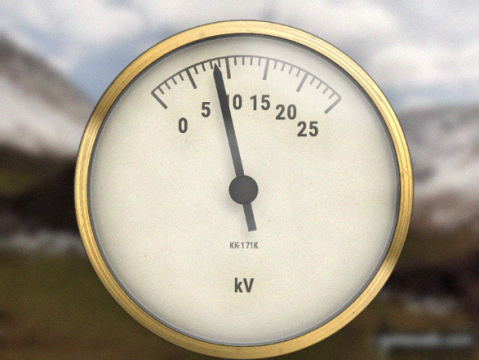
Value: 8.5 kV
